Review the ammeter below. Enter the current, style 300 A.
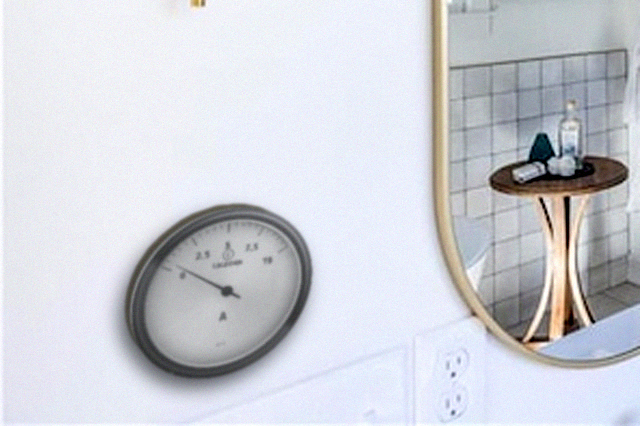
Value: 0.5 A
